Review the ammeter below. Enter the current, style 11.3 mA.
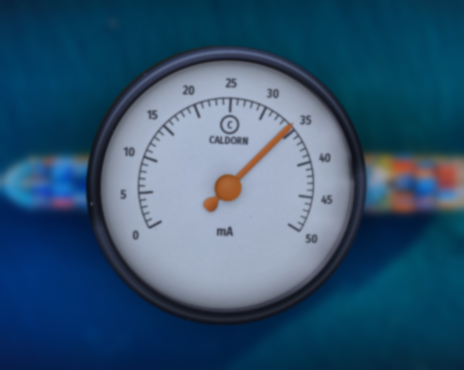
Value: 34 mA
